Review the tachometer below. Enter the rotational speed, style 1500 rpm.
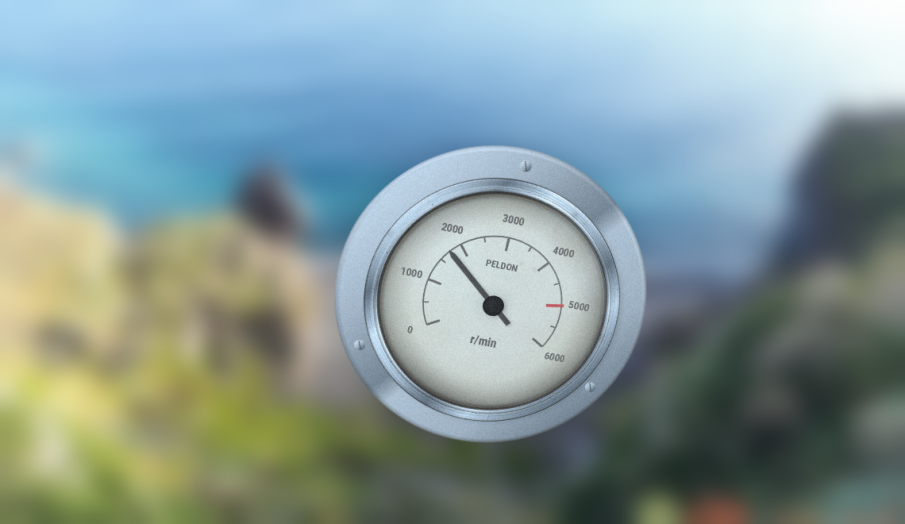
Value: 1750 rpm
